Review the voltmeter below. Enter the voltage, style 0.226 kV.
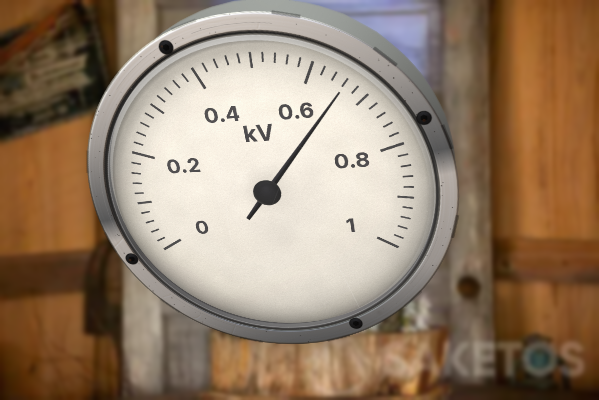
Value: 0.66 kV
